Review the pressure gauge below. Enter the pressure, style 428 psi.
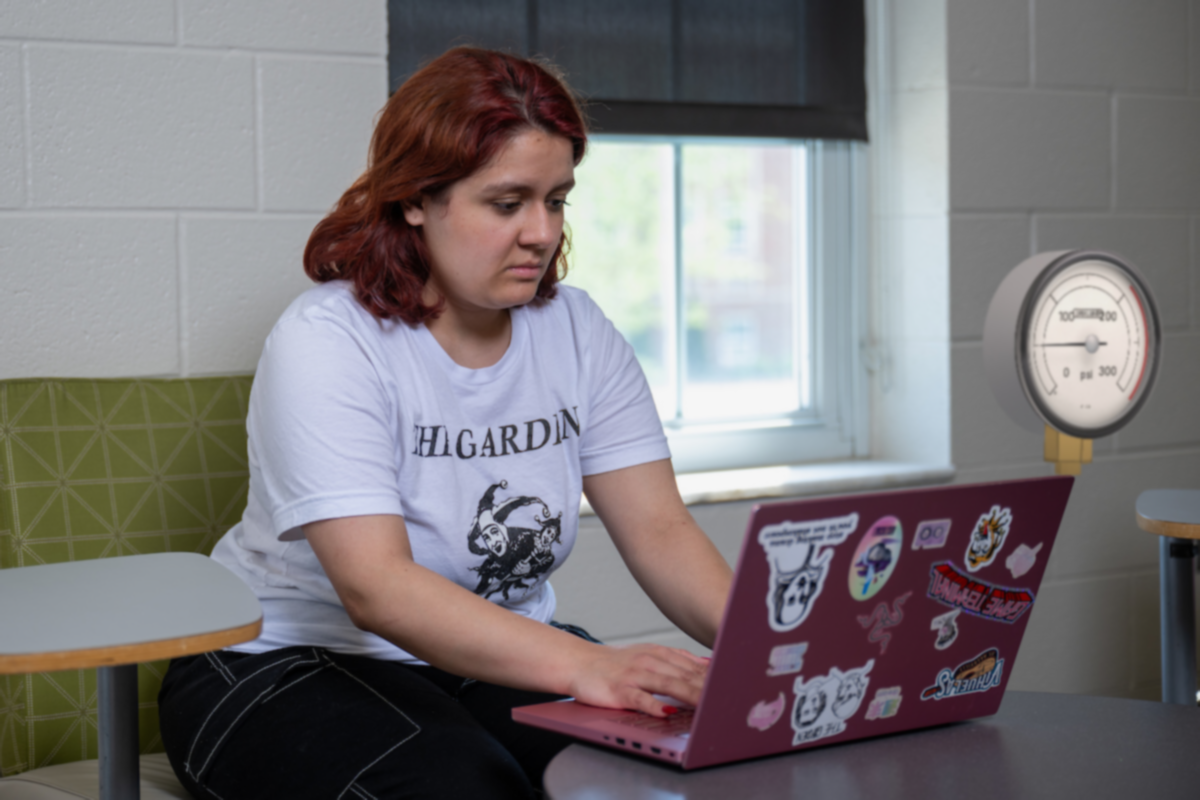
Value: 50 psi
